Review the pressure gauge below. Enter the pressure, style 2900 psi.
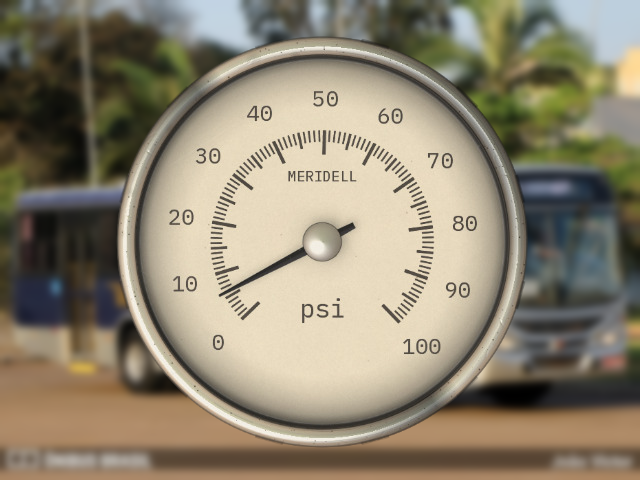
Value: 6 psi
